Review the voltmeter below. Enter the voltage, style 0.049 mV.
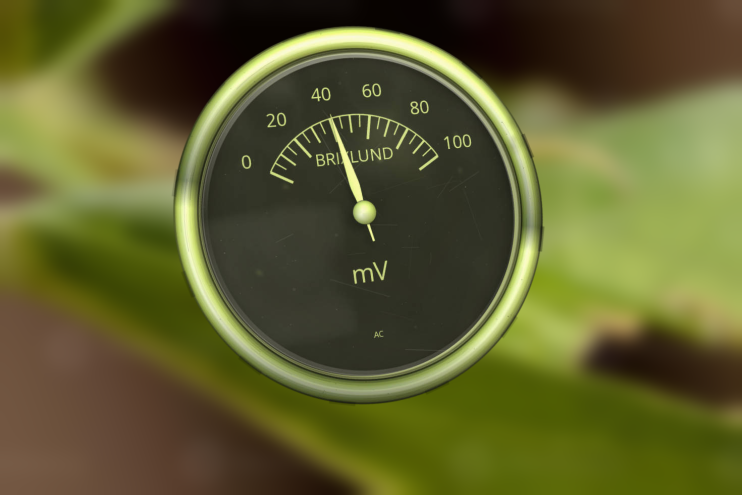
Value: 40 mV
